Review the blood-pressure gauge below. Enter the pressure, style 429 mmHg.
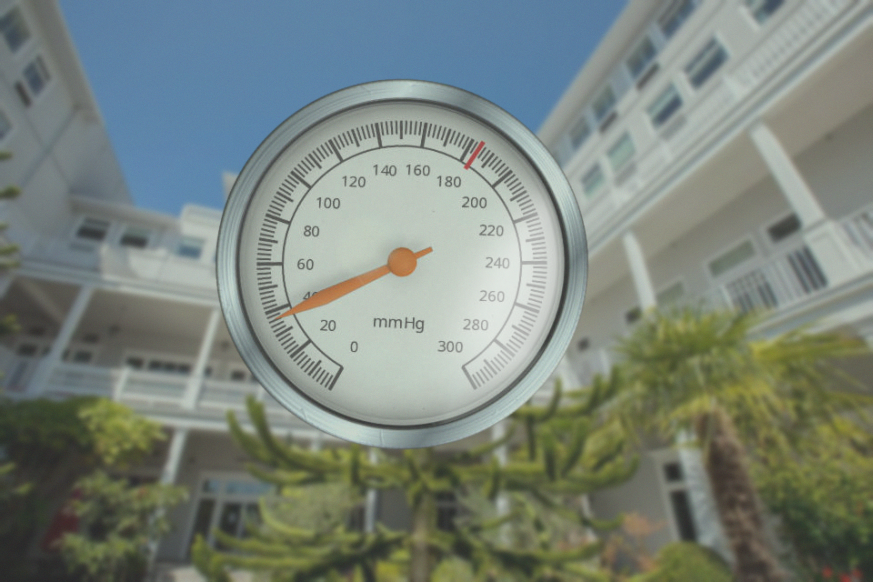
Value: 36 mmHg
